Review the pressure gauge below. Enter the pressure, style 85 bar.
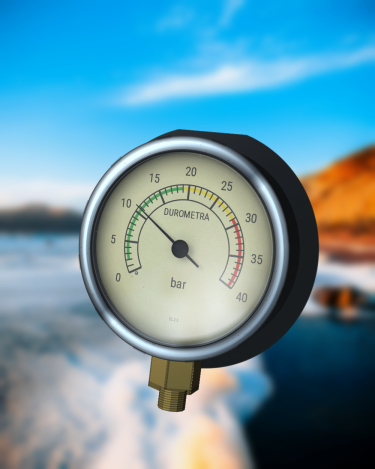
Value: 11 bar
